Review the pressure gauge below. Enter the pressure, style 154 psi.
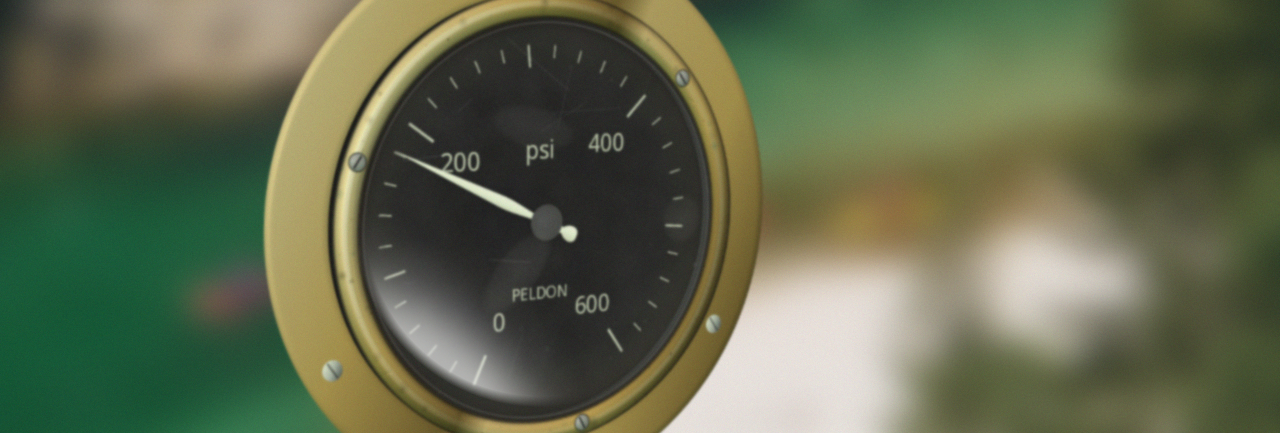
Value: 180 psi
